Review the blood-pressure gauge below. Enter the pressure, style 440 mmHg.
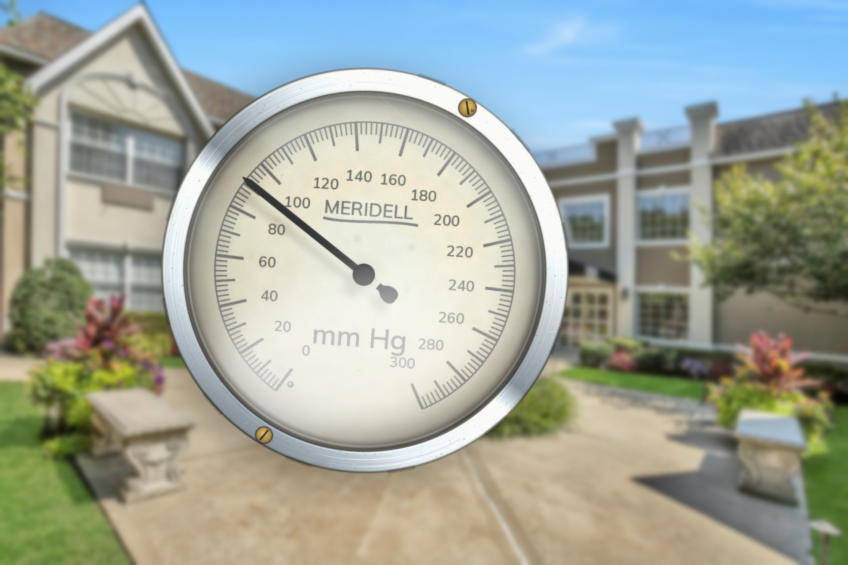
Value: 92 mmHg
